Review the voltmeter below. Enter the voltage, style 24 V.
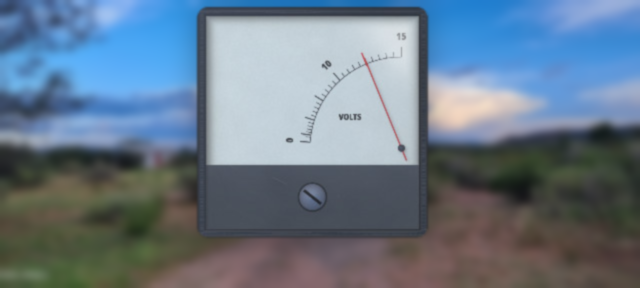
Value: 12.5 V
